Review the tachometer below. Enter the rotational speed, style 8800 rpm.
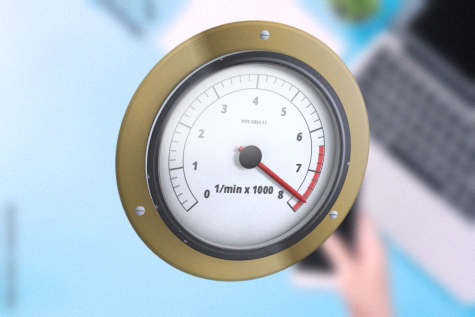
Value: 7700 rpm
